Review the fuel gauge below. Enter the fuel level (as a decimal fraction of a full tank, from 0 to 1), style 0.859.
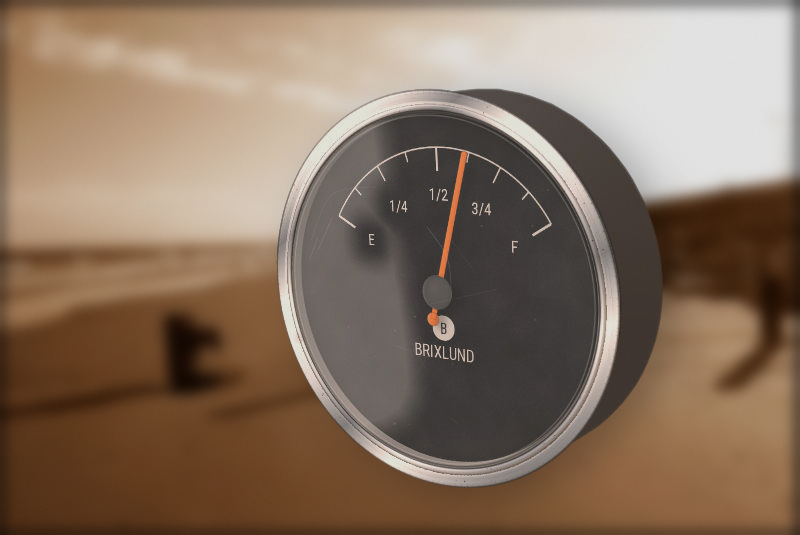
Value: 0.625
